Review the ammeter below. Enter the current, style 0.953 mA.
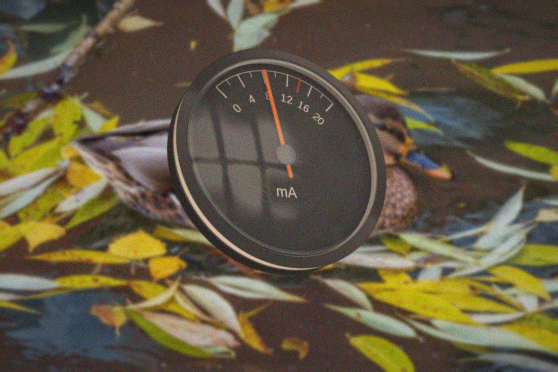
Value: 8 mA
